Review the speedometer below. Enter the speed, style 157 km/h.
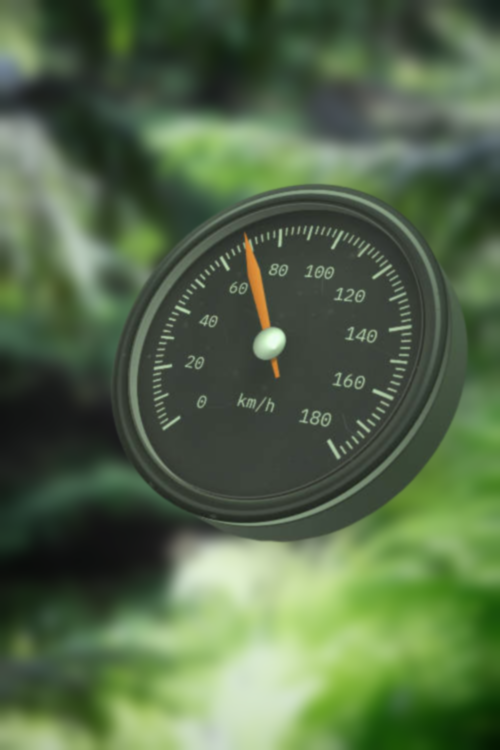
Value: 70 km/h
